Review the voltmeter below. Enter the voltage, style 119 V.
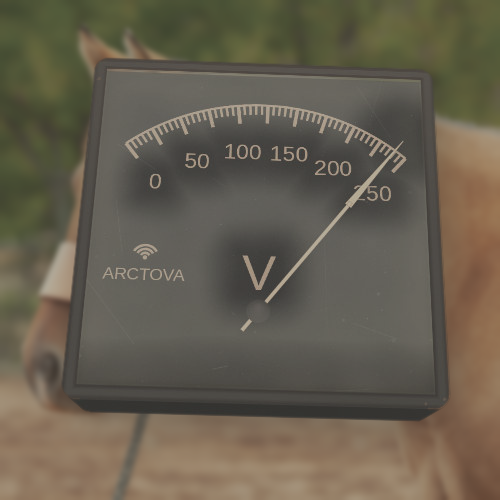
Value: 240 V
